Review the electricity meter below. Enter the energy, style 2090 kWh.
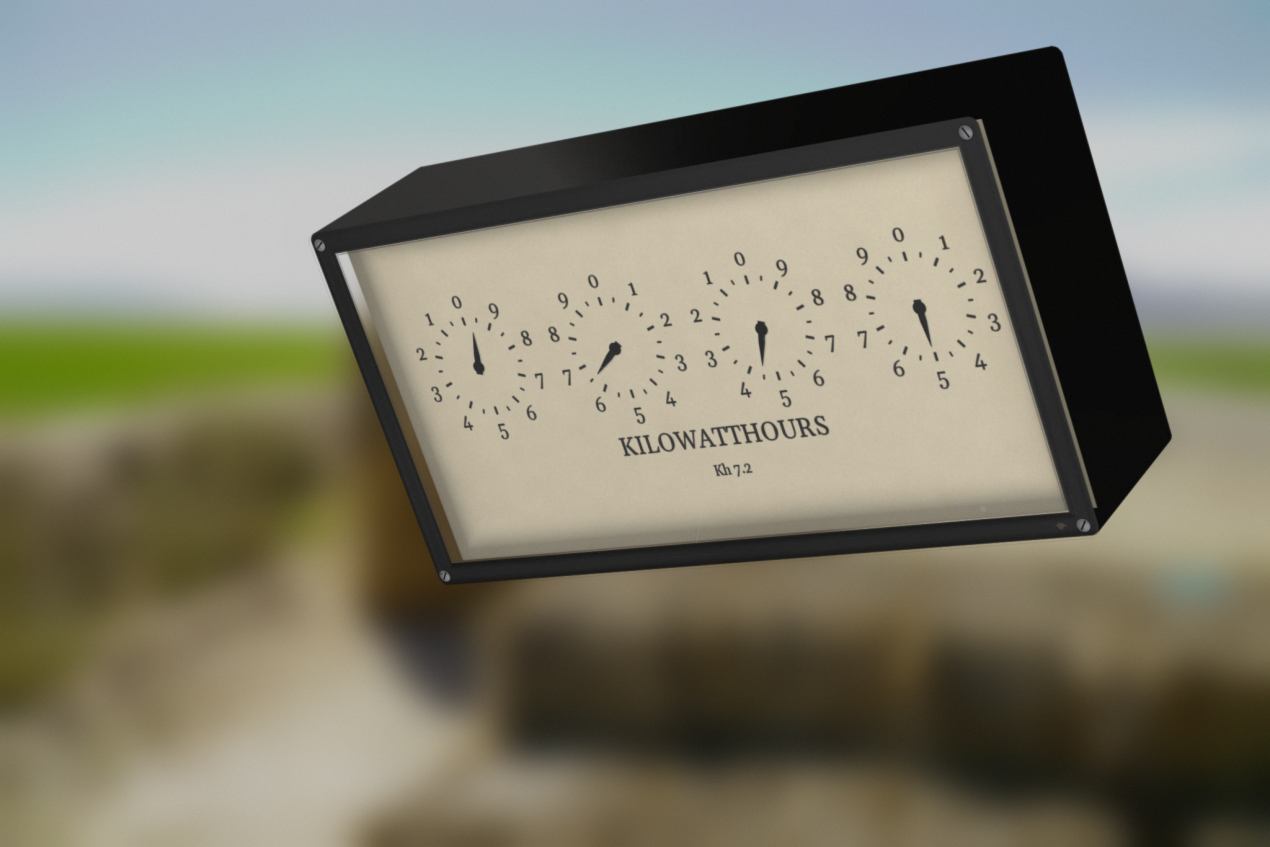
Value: 9645 kWh
